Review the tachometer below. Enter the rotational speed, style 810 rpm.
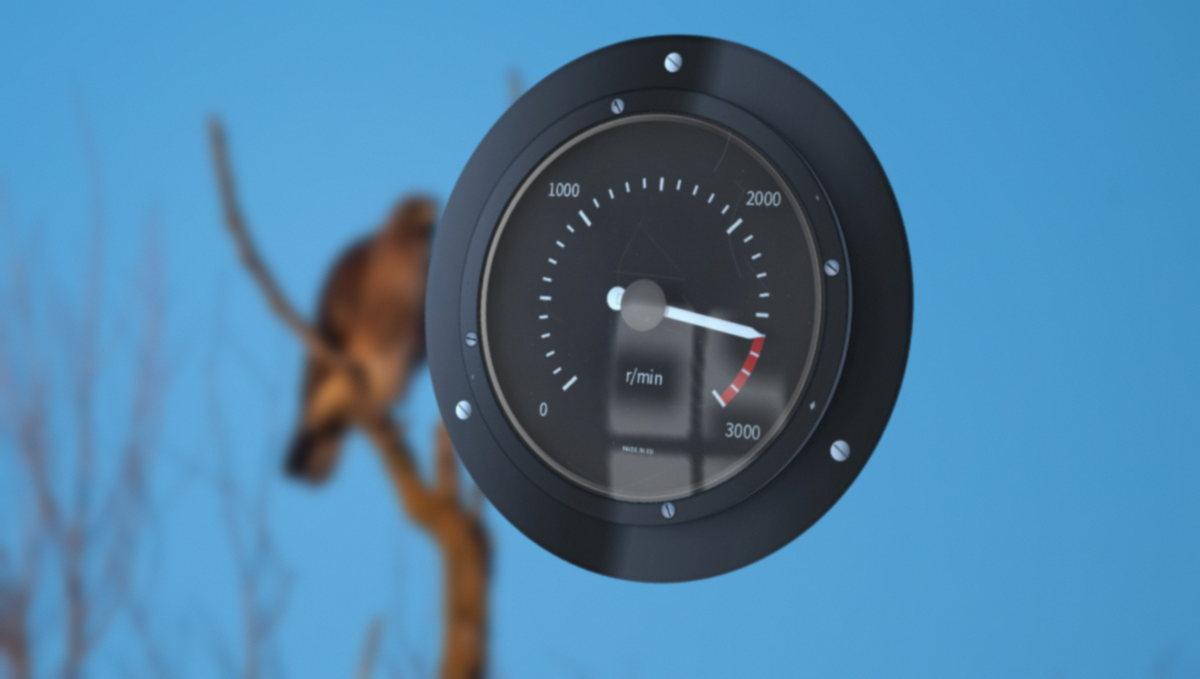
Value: 2600 rpm
